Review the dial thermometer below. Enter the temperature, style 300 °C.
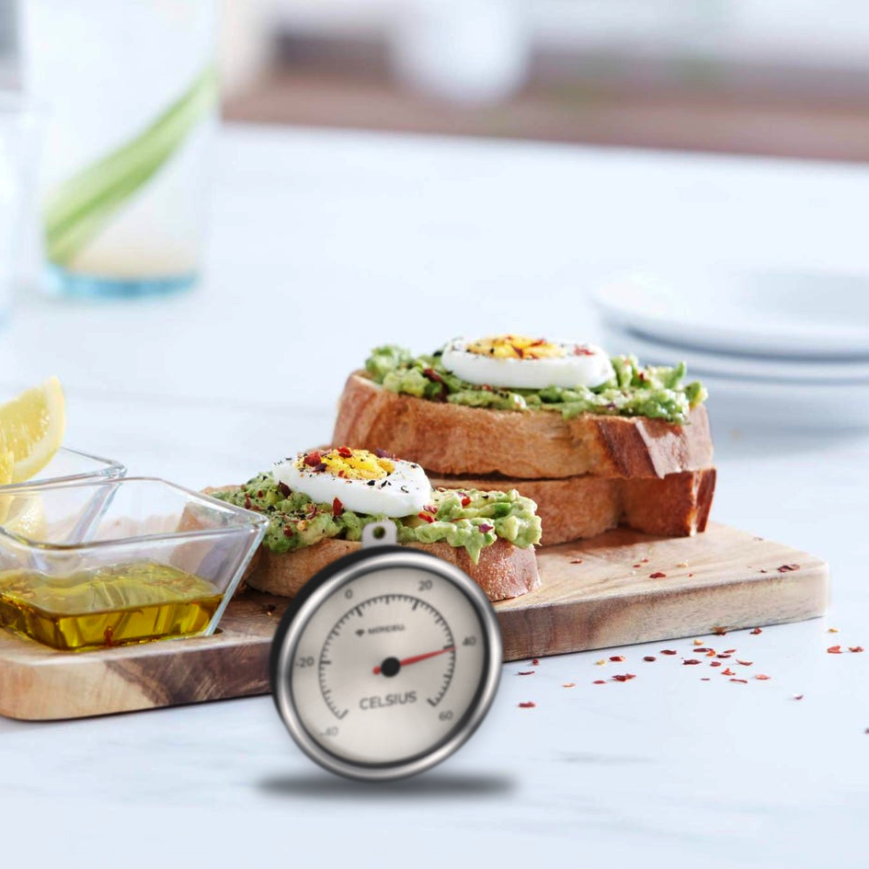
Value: 40 °C
